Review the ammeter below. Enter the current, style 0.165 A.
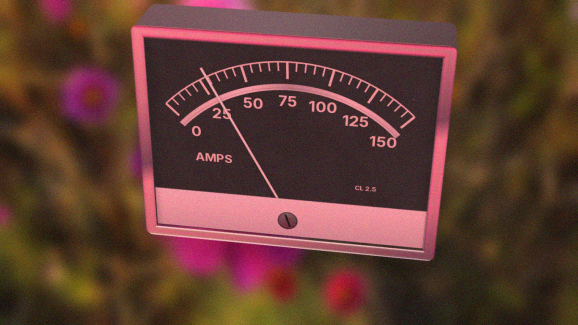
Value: 30 A
